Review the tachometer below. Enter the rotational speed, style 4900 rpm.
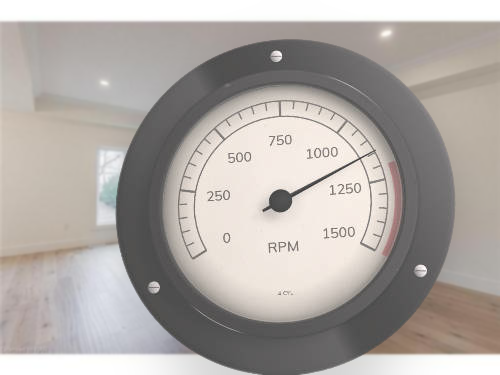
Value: 1150 rpm
